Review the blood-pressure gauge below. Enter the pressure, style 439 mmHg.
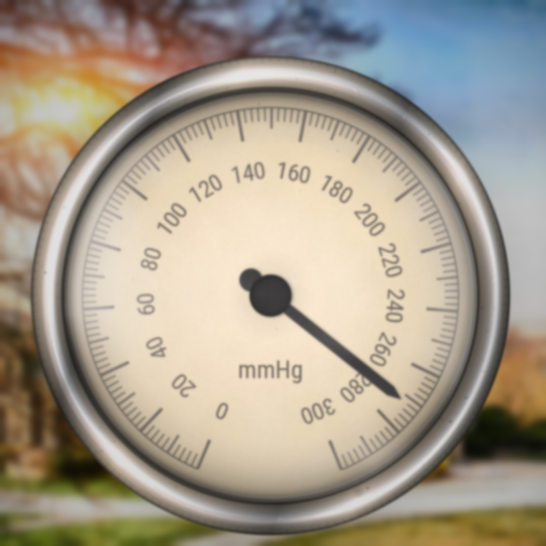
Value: 272 mmHg
